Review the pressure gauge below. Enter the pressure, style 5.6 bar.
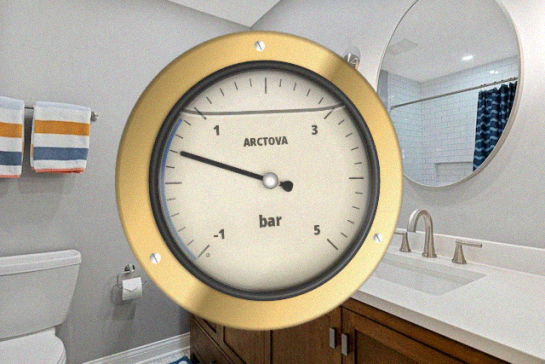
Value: 0.4 bar
